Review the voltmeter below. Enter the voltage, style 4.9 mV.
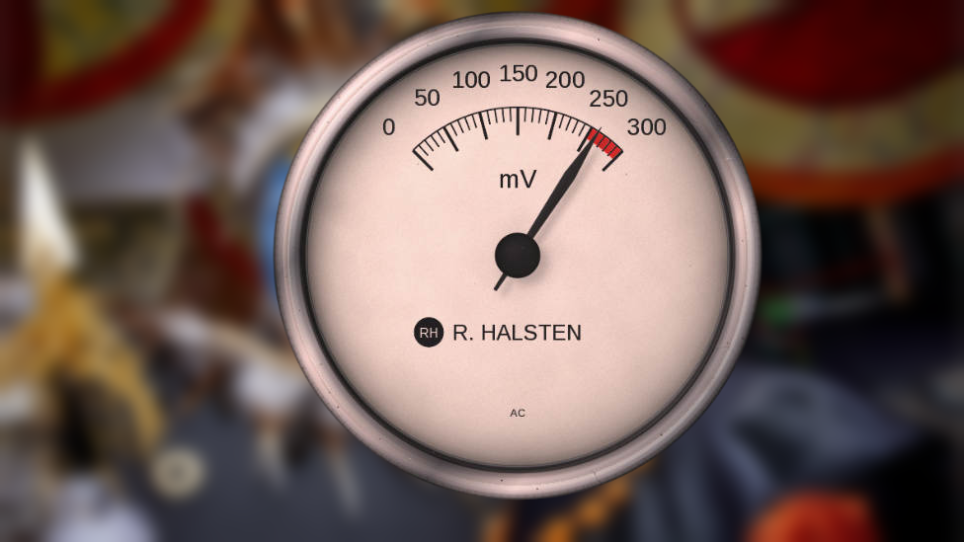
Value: 260 mV
